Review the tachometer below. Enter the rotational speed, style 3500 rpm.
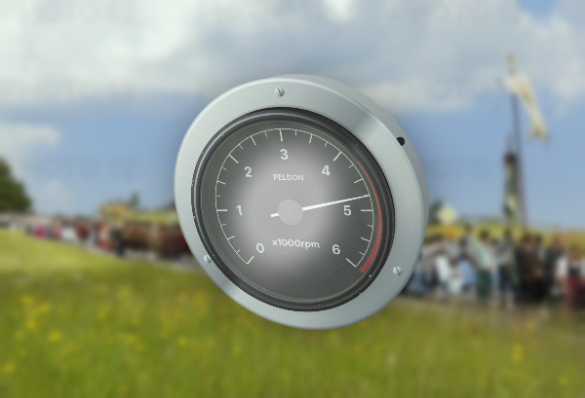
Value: 4750 rpm
